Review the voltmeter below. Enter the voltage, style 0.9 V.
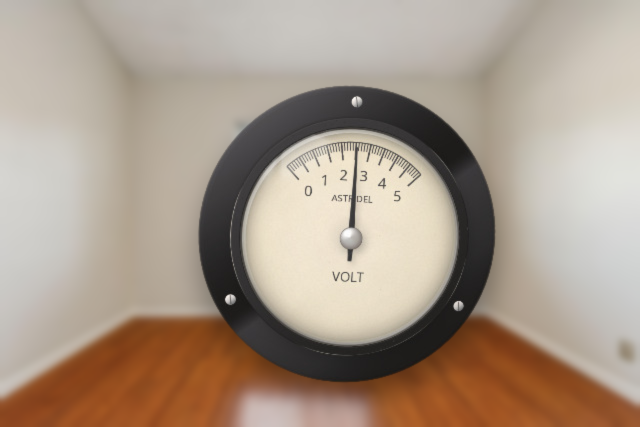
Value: 2.5 V
